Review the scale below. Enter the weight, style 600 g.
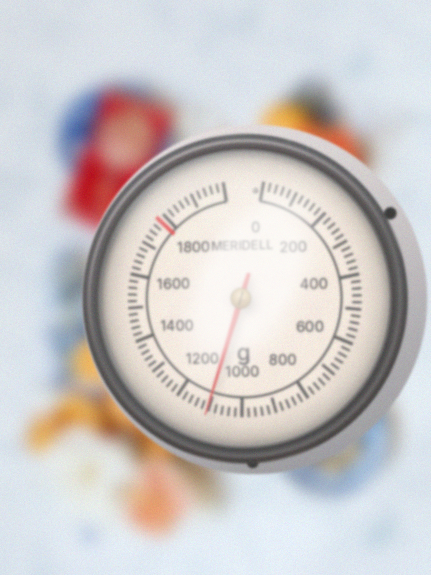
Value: 1100 g
